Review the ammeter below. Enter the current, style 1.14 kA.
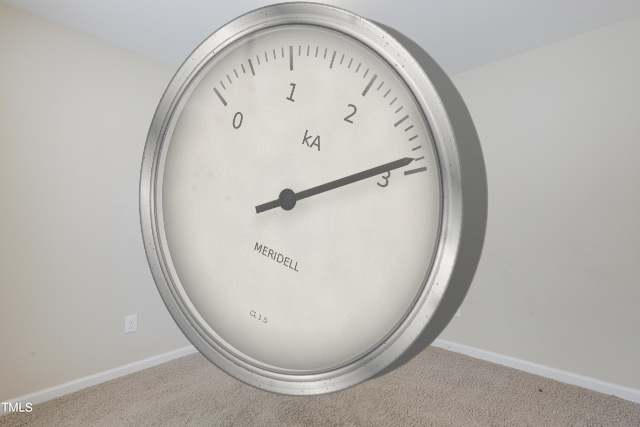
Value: 2.9 kA
